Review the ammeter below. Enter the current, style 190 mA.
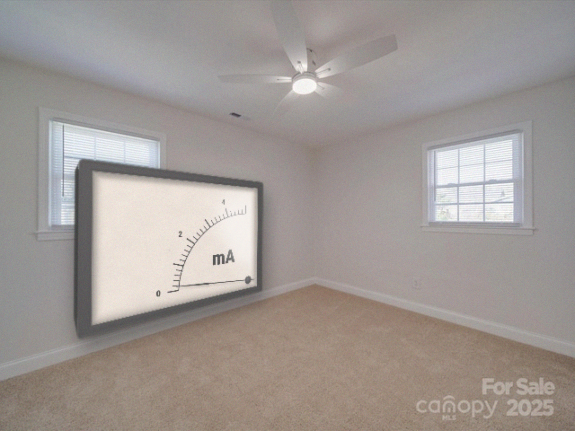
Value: 0.2 mA
